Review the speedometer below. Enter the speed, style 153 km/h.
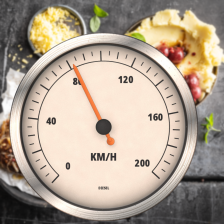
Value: 82.5 km/h
